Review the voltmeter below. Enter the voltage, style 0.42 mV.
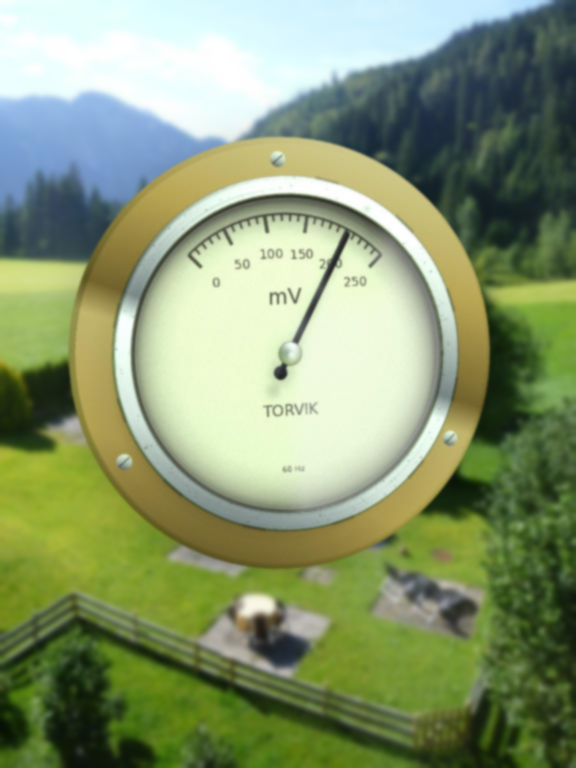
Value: 200 mV
